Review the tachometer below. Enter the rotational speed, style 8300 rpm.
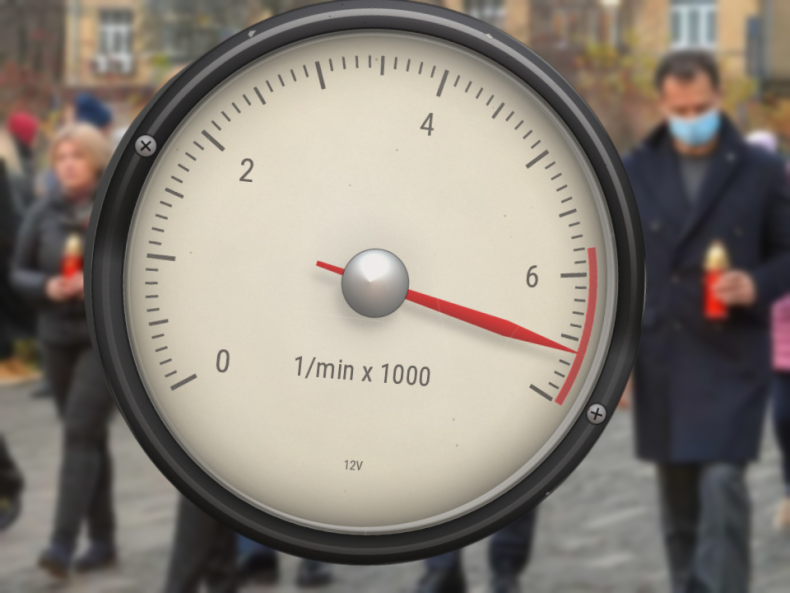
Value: 6600 rpm
